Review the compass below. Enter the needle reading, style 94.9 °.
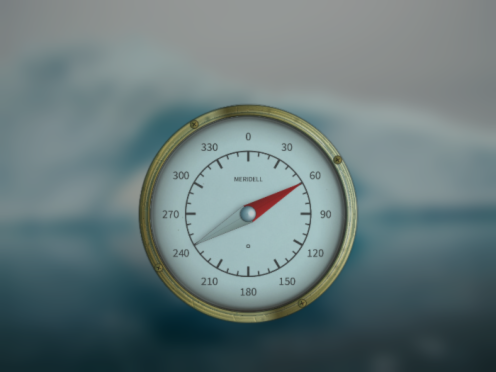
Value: 60 °
